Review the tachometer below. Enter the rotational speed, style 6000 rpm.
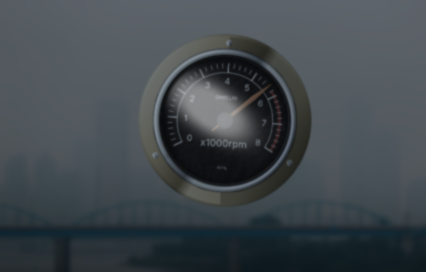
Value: 5600 rpm
